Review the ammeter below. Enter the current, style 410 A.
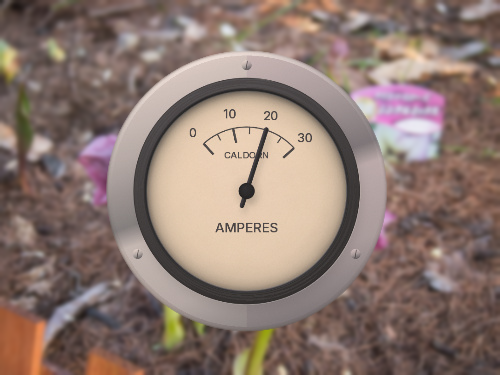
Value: 20 A
